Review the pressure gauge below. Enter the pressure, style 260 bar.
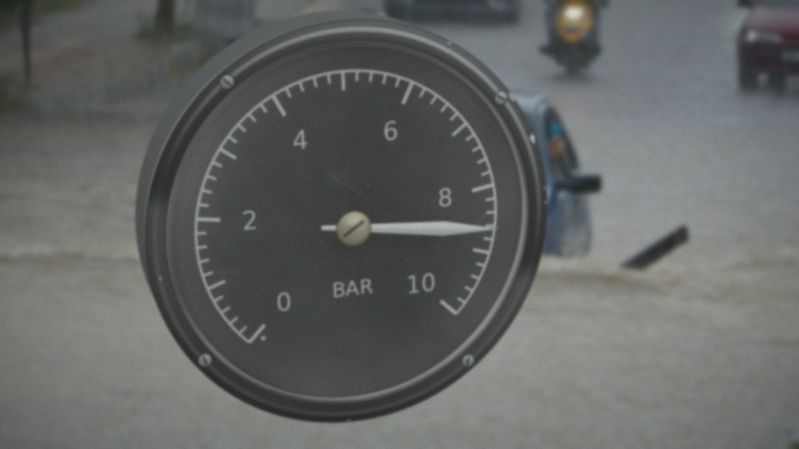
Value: 8.6 bar
